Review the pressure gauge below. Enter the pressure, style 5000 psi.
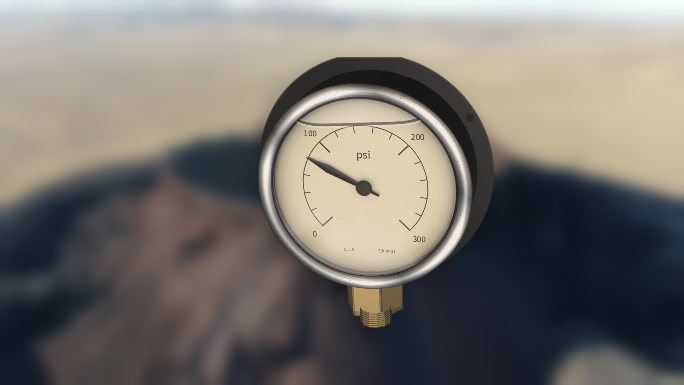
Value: 80 psi
